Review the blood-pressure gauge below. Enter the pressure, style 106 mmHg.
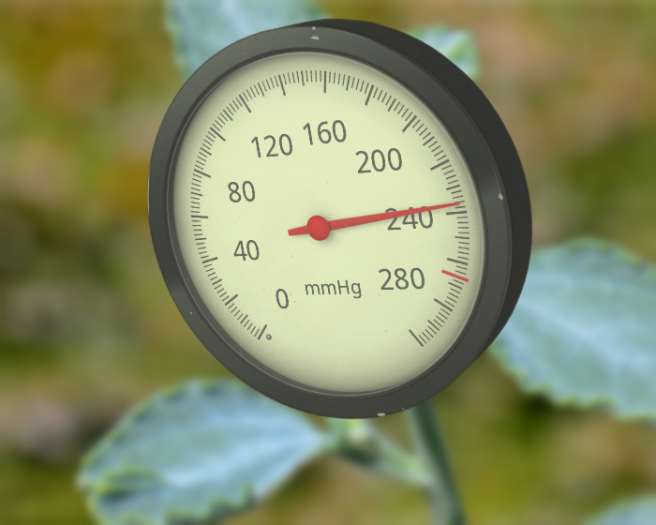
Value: 236 mmHg
